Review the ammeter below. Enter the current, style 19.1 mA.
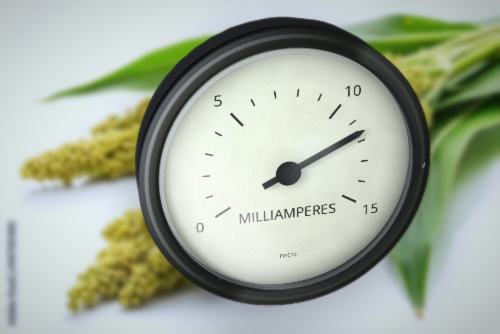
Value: 11.5 mA
